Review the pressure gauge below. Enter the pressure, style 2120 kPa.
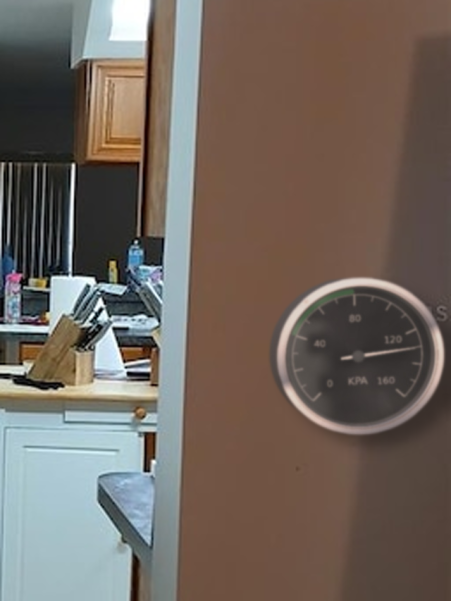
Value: 130 kPa
